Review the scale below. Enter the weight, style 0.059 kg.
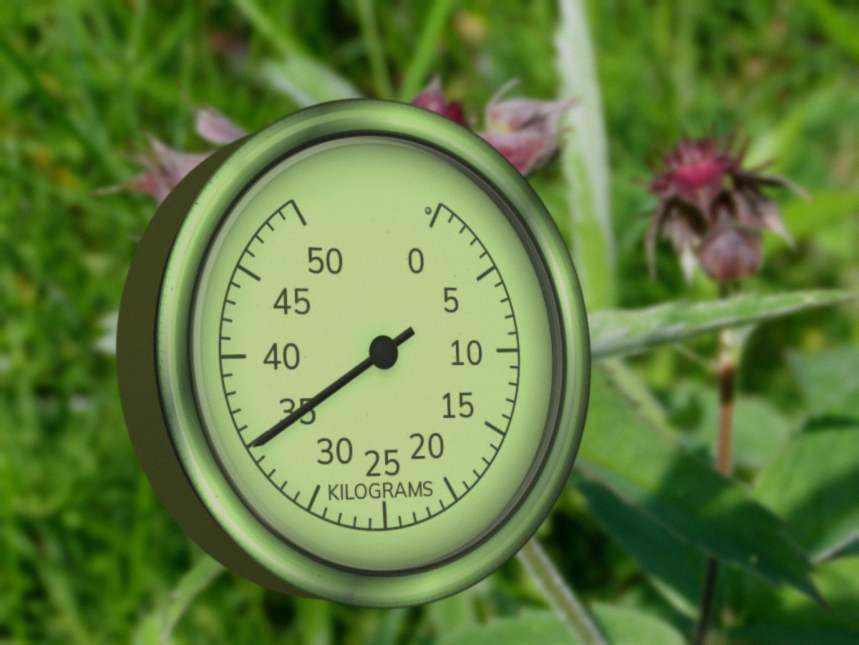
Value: 35 kg
